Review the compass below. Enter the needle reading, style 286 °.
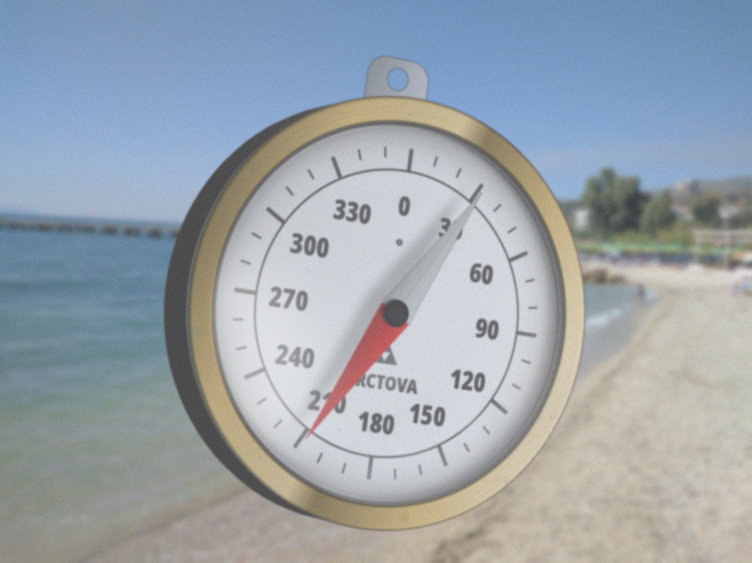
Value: 210 °
